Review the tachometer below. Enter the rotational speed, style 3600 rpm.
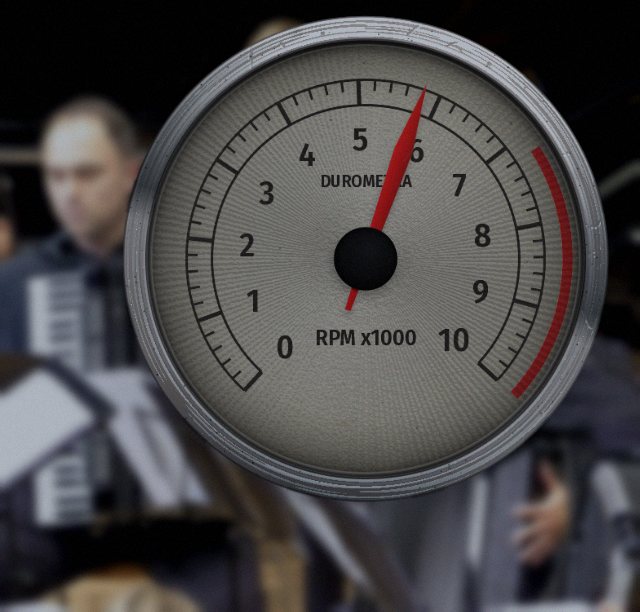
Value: 5800 rpm
